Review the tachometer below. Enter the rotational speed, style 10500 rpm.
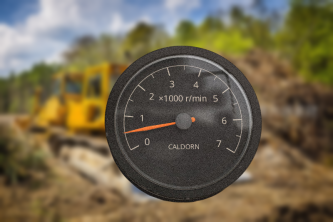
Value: 500 rpm
